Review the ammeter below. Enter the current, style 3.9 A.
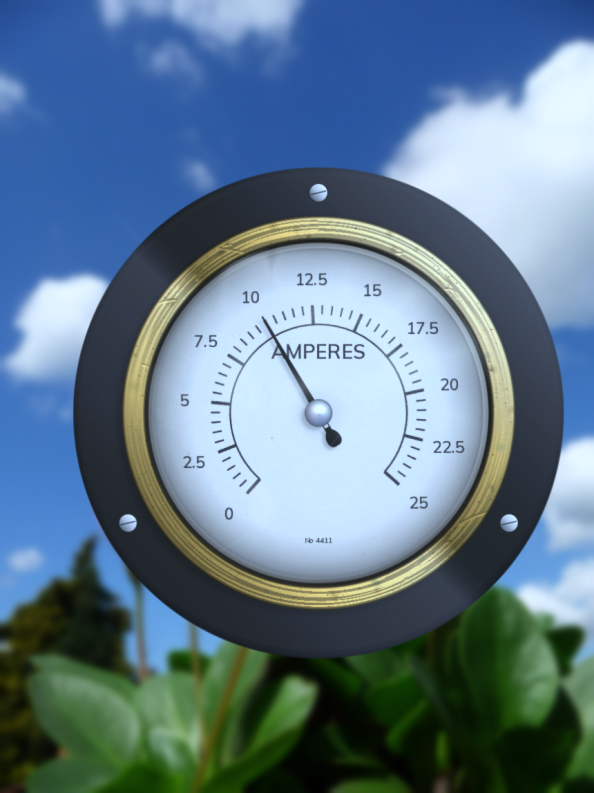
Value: 10 A
